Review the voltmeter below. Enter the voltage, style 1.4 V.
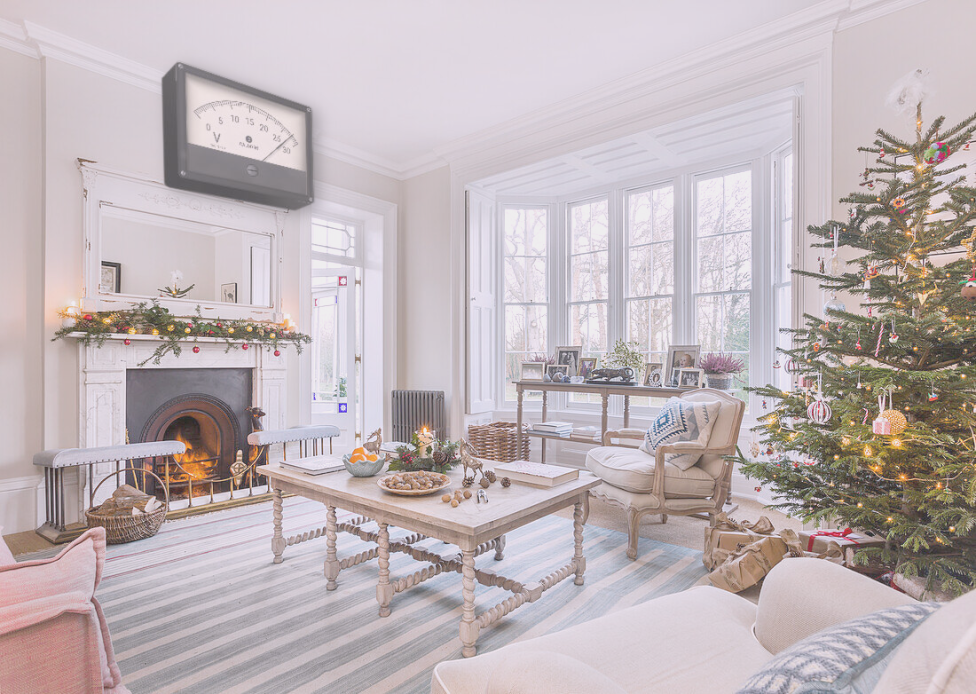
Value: 27.5 V
